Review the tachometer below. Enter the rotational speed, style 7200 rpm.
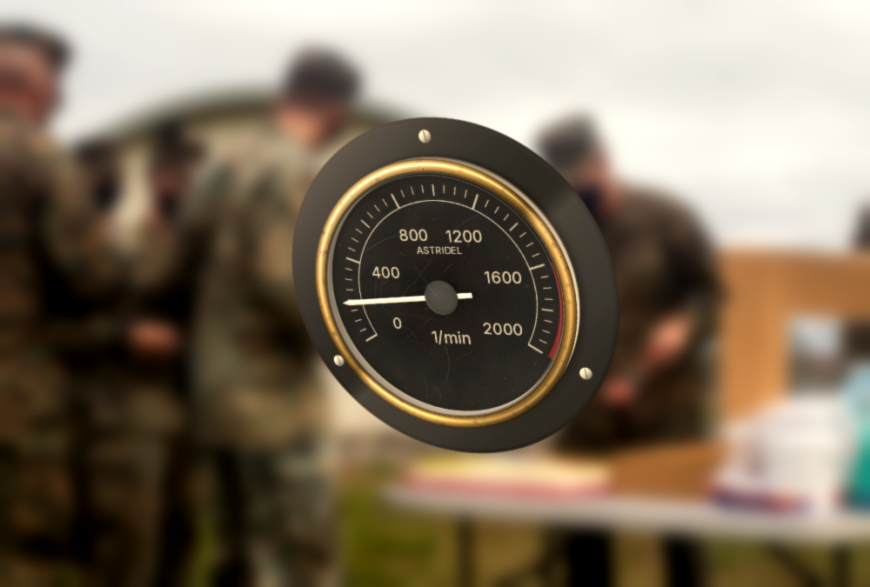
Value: 200 rpm
